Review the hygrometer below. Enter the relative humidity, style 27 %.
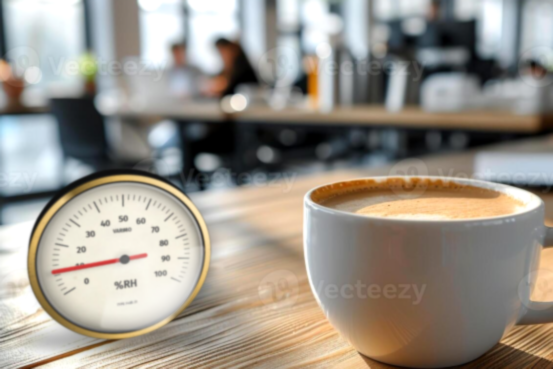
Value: 10 %
